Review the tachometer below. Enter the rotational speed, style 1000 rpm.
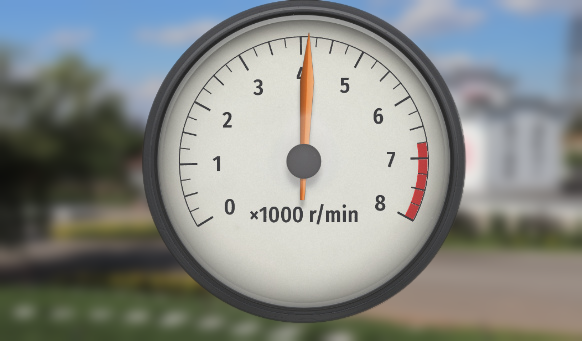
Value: 4125 rpm
